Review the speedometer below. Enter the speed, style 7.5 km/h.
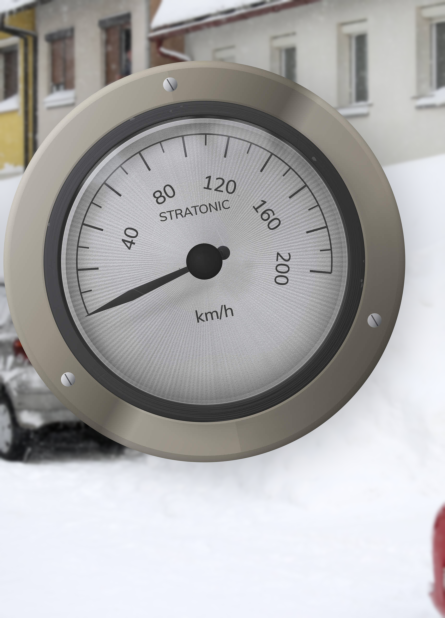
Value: 0 km/h
